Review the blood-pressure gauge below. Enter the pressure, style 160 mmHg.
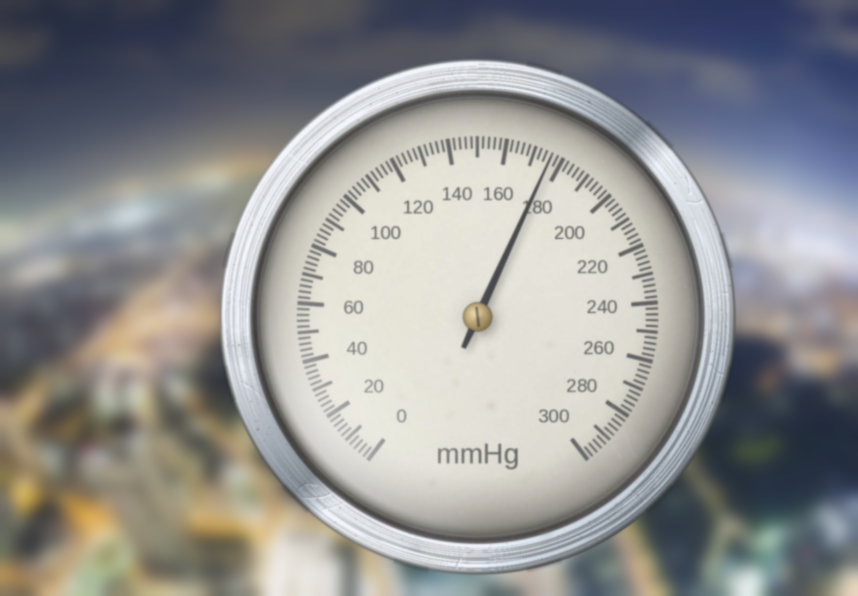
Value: 176 mmHg
